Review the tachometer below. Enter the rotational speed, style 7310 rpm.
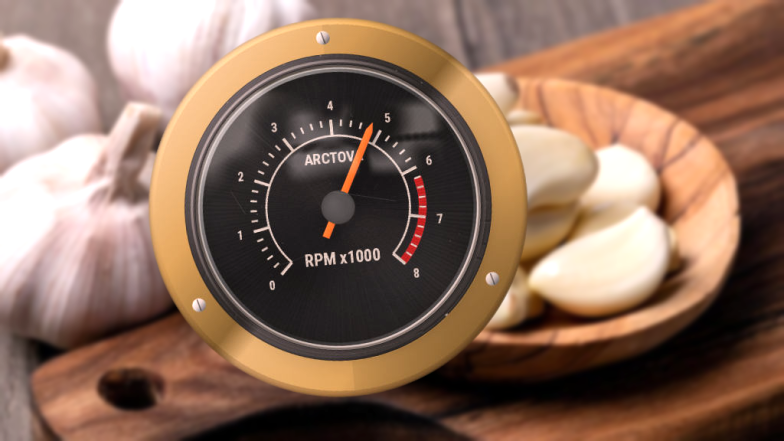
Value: 4800 rpm
